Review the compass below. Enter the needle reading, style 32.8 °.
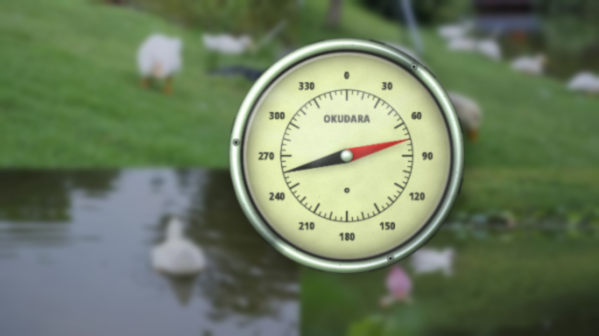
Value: 75 °
